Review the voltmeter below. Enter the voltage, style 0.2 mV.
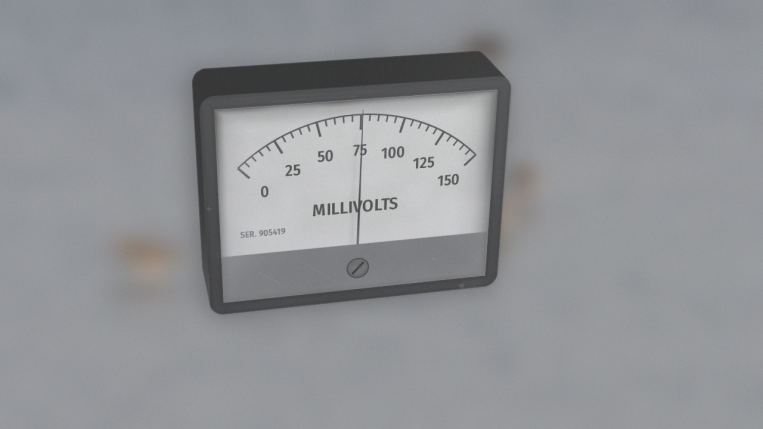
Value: 75 mV
